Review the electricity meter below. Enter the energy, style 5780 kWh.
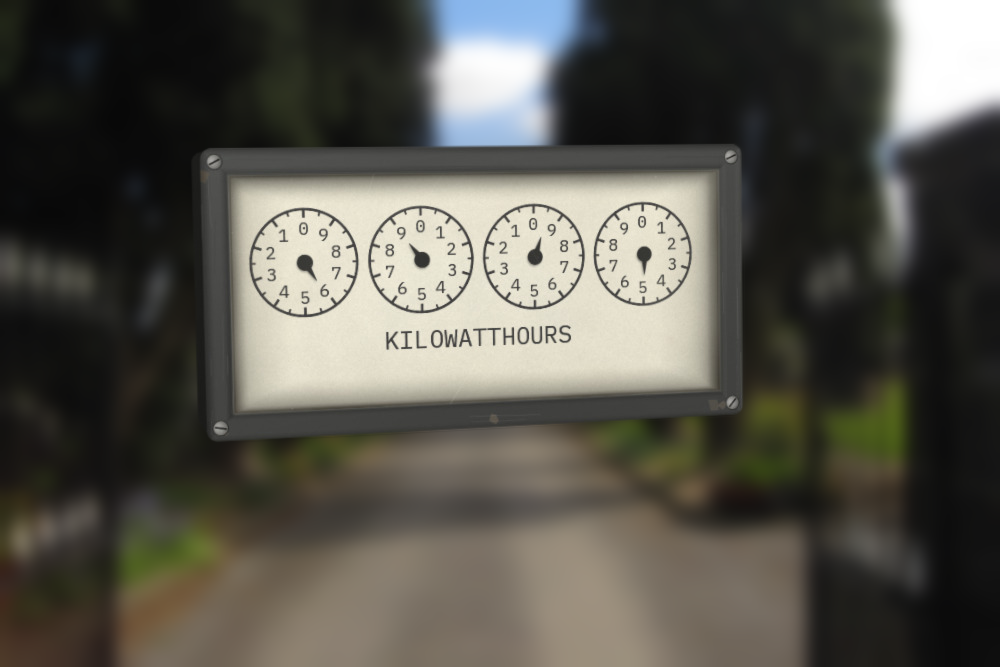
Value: 5895 kWh
